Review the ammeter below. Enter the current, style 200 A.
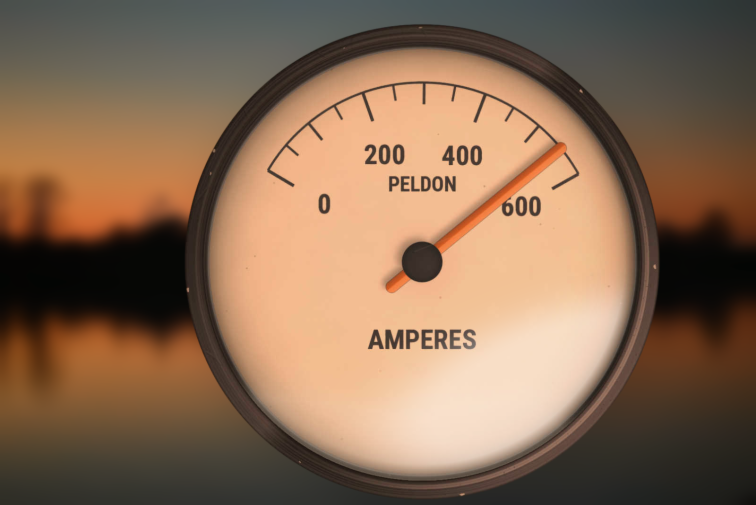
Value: 550 A
